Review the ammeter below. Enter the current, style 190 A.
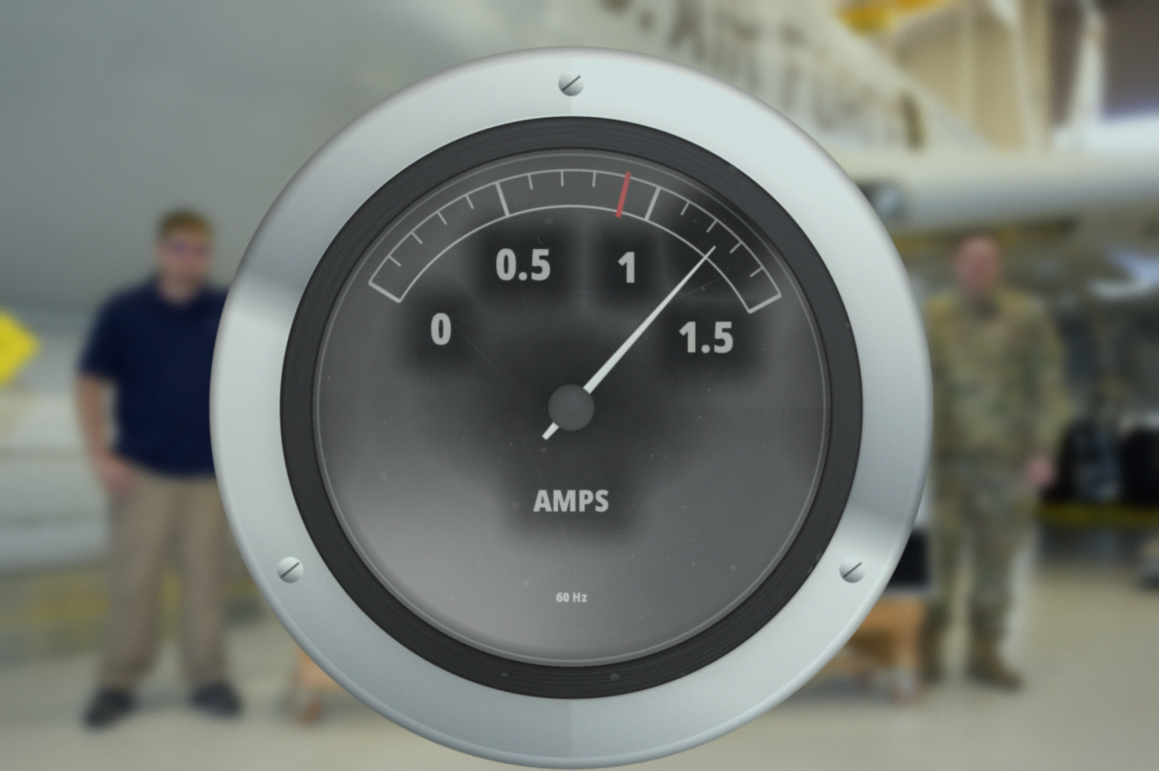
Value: 1.25 A
